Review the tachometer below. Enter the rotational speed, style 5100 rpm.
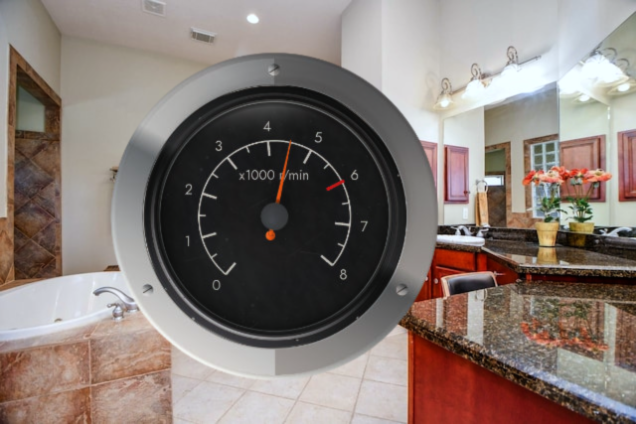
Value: 4500 rpm
